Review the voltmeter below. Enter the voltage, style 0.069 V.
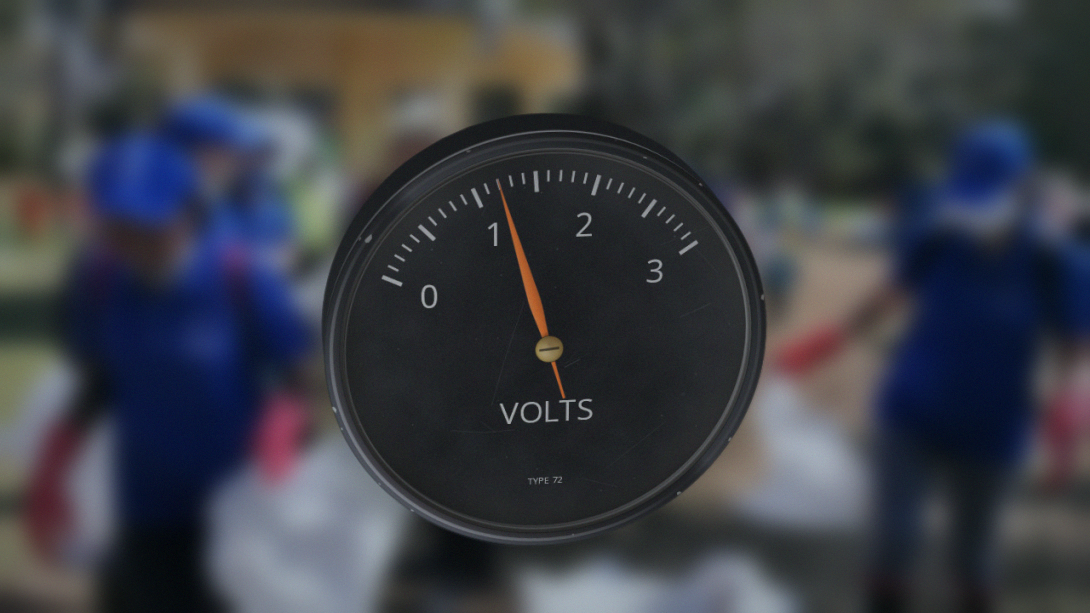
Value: 1.2 V
